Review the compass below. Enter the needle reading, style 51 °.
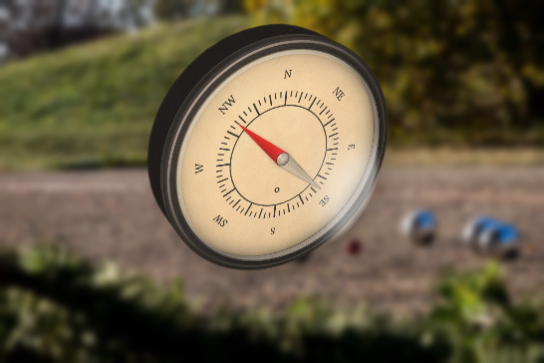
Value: 310 °
